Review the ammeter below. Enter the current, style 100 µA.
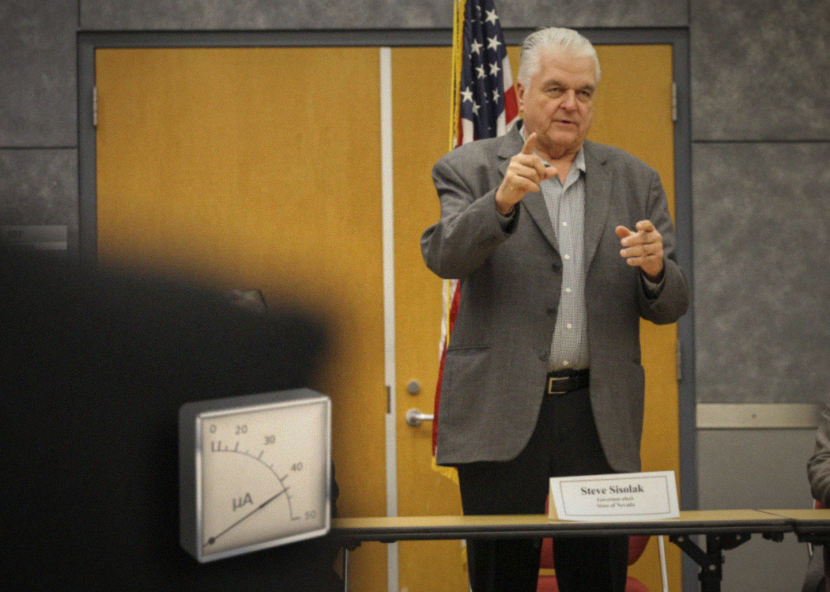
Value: 42.5 µA
